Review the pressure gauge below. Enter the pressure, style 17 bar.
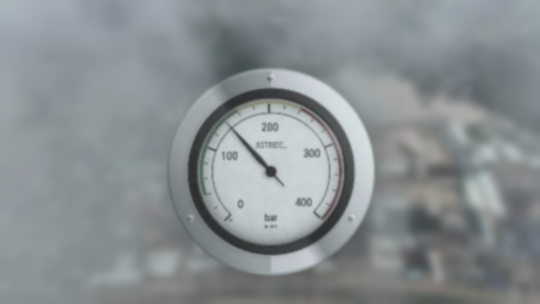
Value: 140 bar
